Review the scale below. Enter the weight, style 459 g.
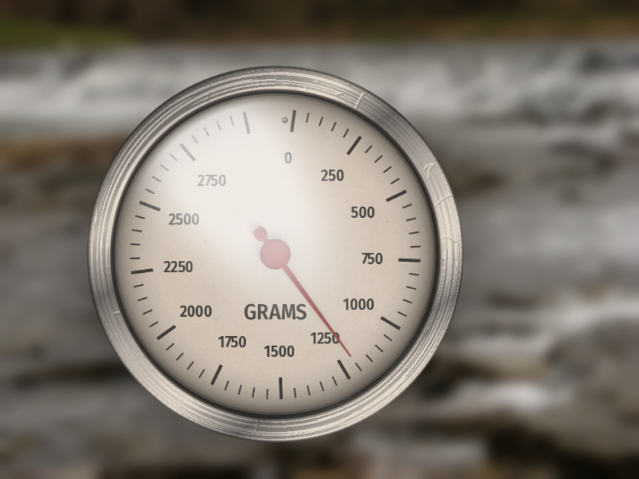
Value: 1200 g
